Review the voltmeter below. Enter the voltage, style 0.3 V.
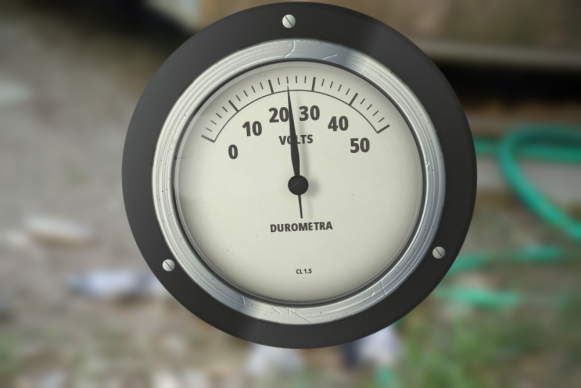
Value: 24 V
